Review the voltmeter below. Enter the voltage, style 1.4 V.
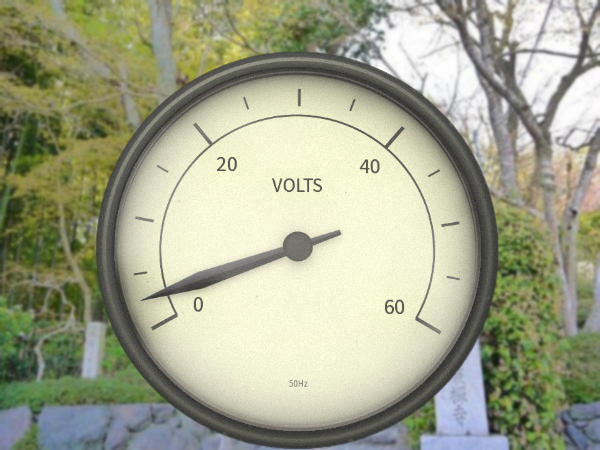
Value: 2.5 V
